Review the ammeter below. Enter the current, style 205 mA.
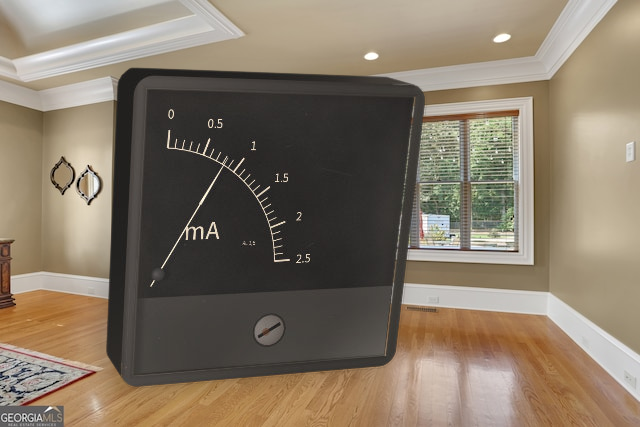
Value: 0.8 mA
